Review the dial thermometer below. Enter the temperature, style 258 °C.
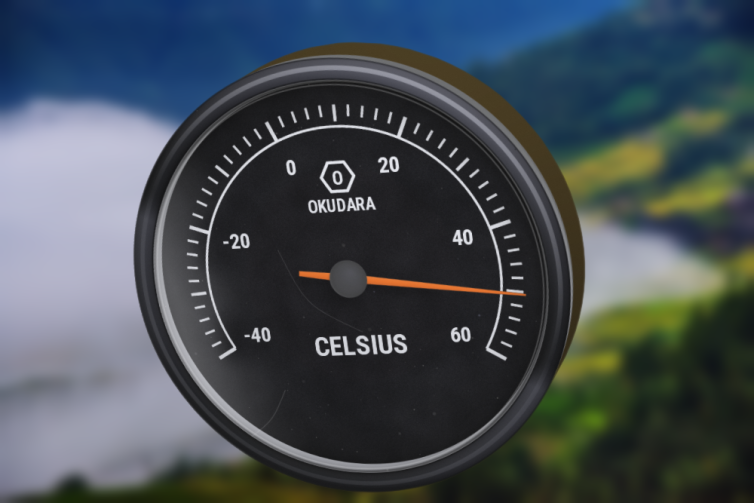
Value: 50 °C
